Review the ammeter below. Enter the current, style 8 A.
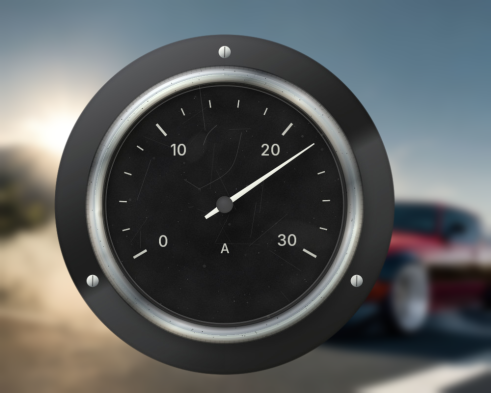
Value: 22 A
